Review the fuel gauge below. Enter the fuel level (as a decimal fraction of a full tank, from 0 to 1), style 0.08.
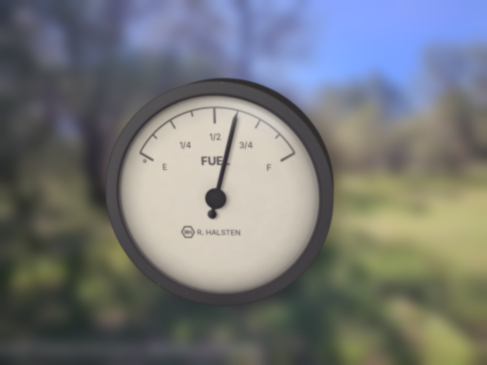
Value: 0.625
